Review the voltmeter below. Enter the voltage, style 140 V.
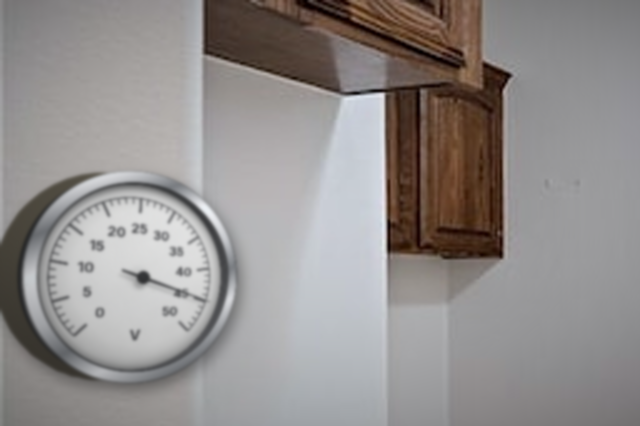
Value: 45 V
